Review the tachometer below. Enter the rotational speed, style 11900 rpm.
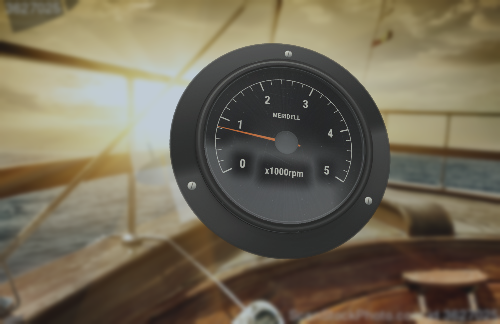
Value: 800 rpm
